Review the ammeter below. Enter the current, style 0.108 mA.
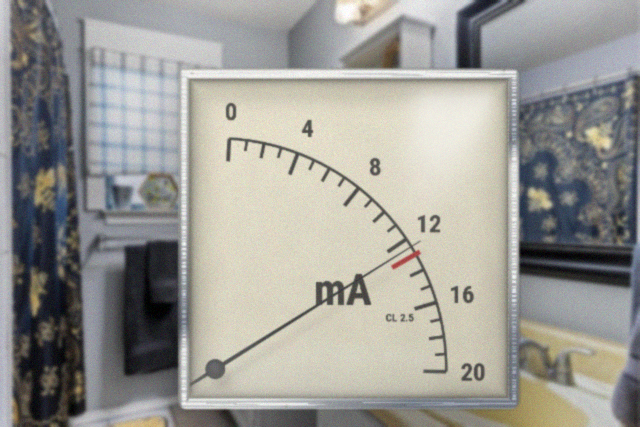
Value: 12.5 mA
